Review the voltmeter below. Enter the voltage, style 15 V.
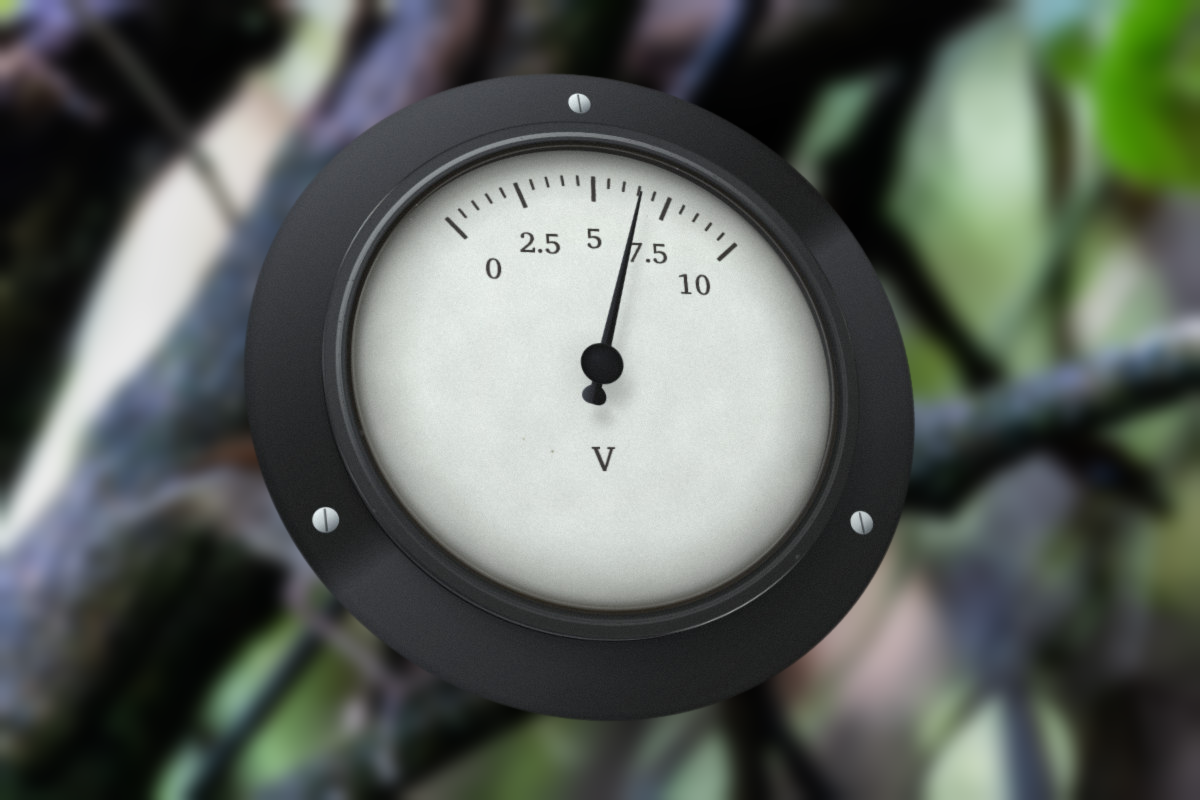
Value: 6.5 V
